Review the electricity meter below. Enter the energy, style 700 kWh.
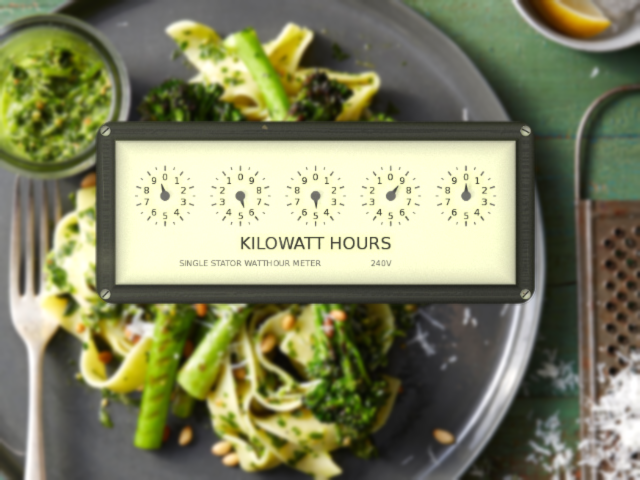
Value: 95490 kWh
